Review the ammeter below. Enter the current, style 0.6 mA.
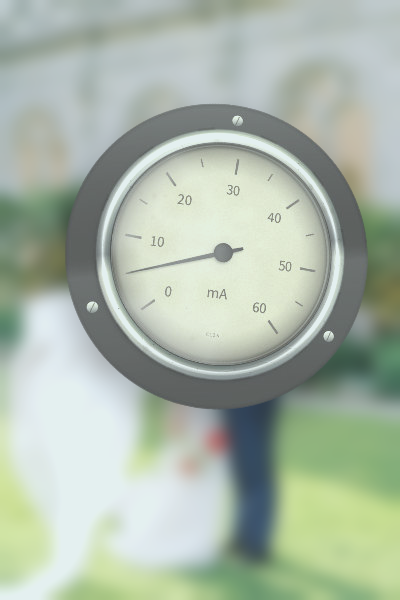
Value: 5 mA
